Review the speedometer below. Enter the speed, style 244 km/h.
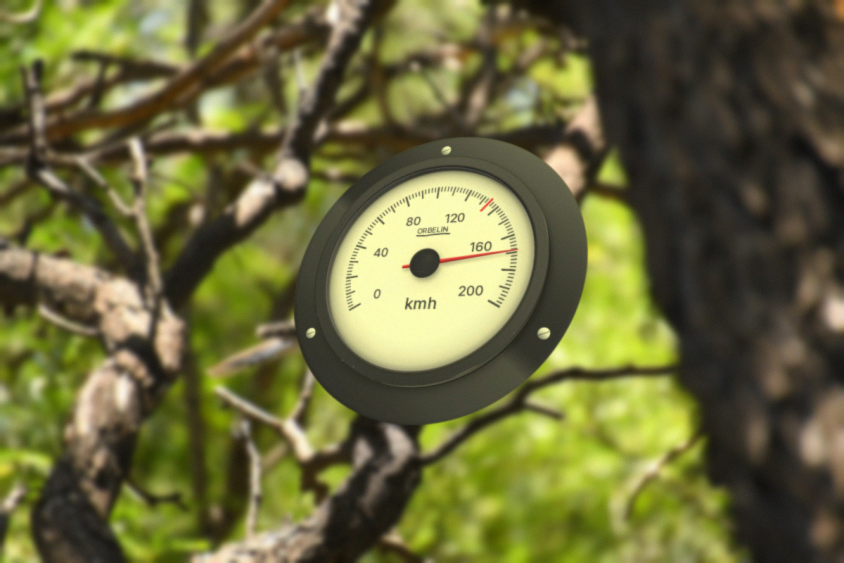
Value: 170 km/h
